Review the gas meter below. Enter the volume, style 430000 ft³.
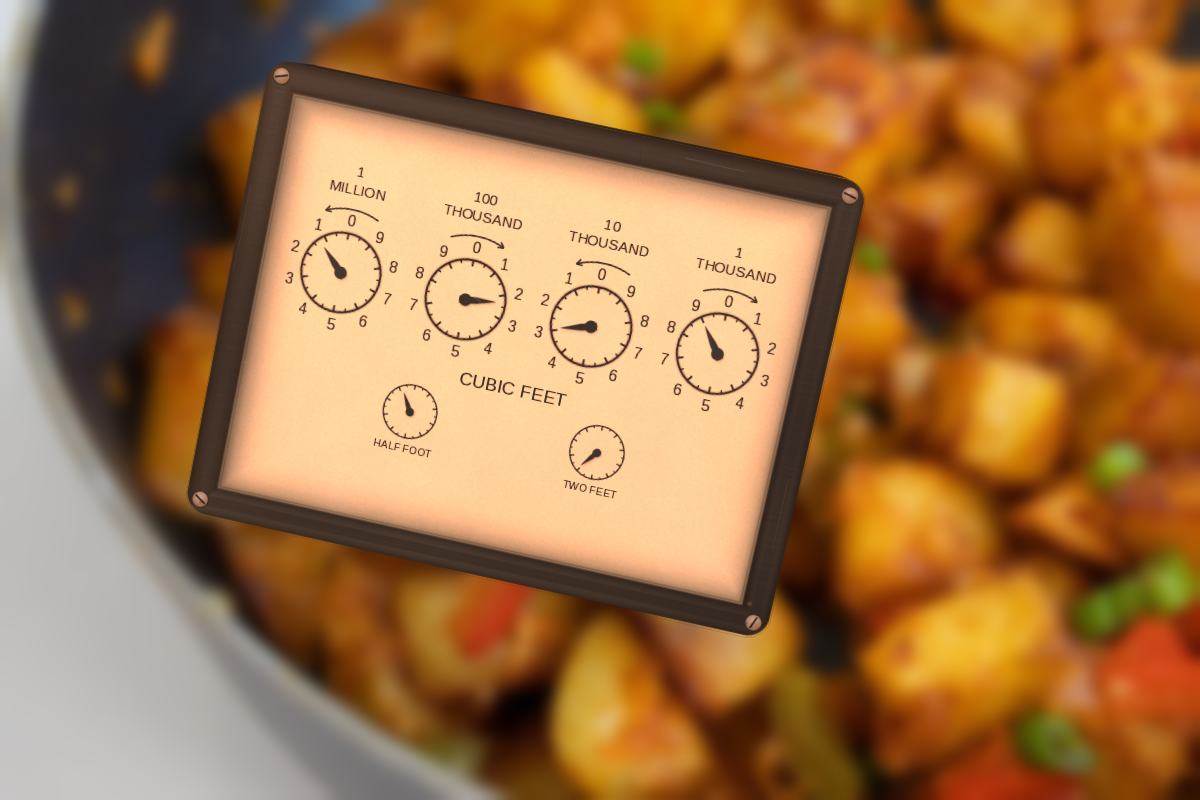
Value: 122900 ft³
